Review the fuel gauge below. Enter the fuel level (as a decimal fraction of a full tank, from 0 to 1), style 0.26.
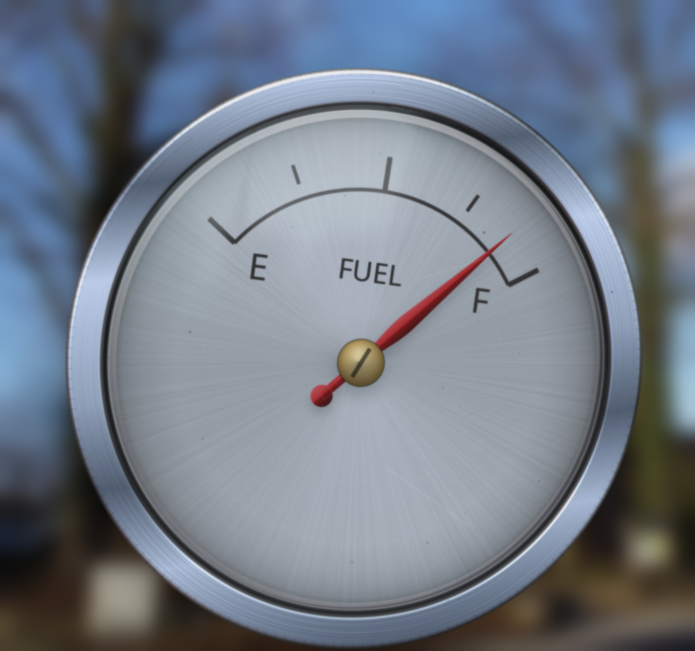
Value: 0.875
